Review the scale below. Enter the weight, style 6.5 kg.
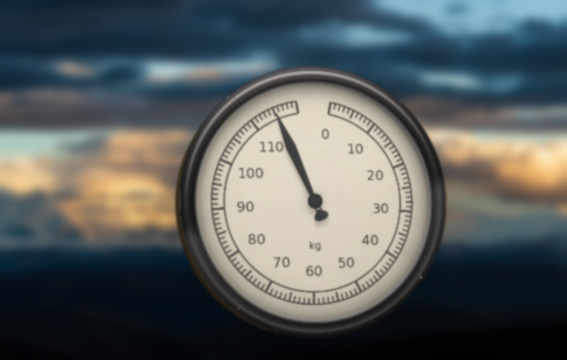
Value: 115 kg
